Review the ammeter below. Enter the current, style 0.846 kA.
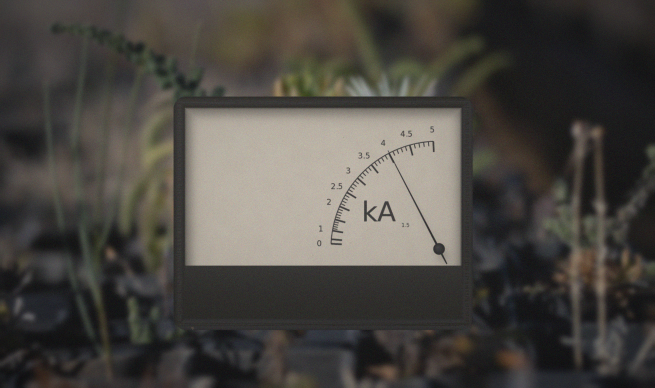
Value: 4 kA
